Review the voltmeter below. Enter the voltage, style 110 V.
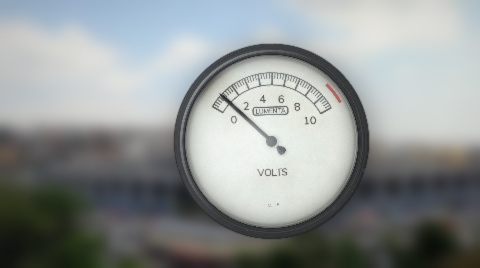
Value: 1 V
